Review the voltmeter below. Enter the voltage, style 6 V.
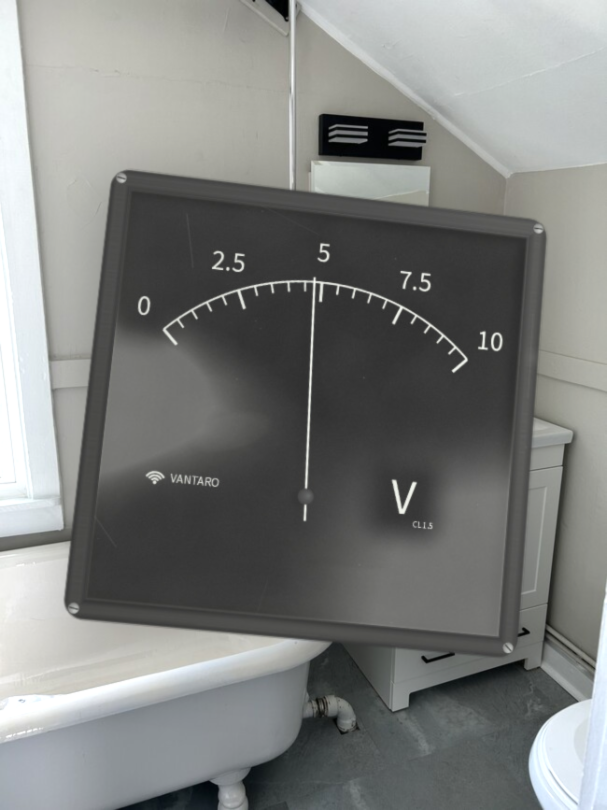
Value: 4.75 V
